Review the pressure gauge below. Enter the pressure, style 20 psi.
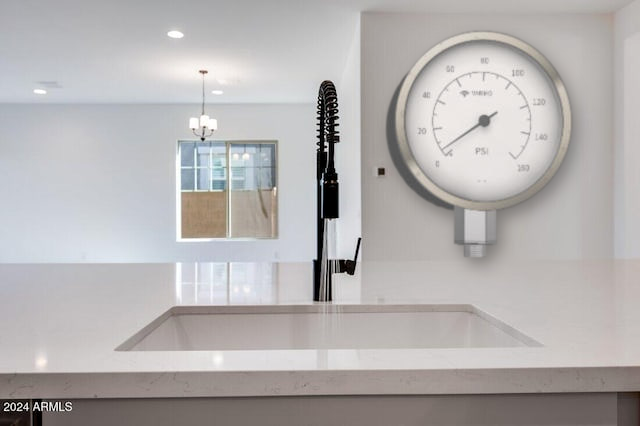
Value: 5 psi
